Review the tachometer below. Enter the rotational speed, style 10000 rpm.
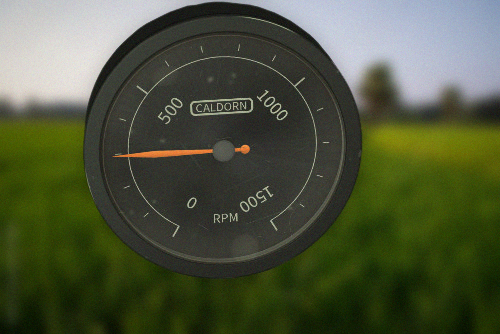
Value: 300 rpm
